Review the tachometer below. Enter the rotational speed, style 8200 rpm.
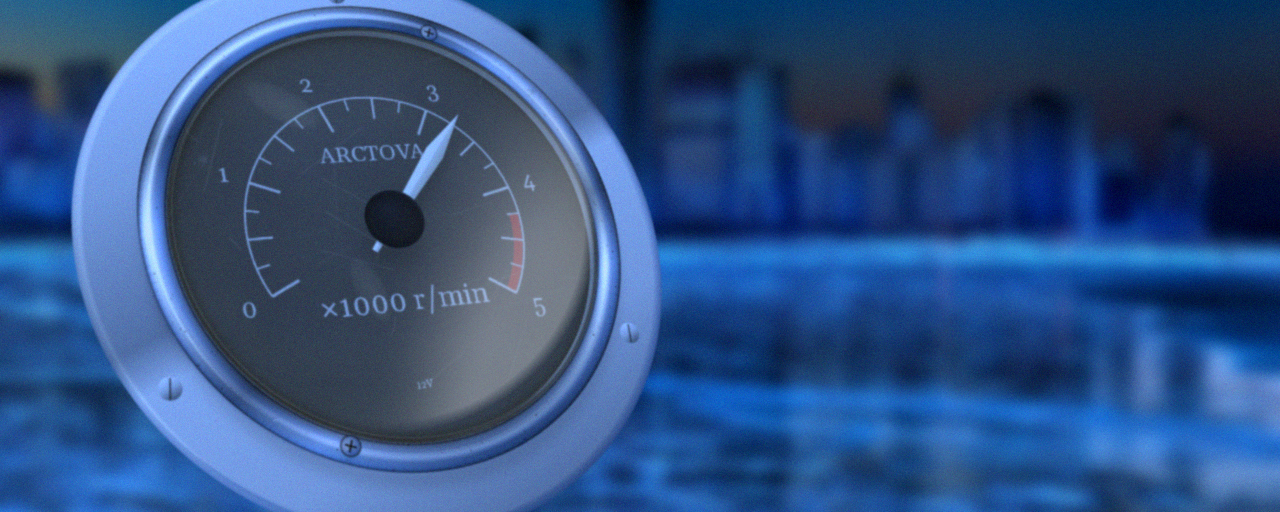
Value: 3250 rpm
